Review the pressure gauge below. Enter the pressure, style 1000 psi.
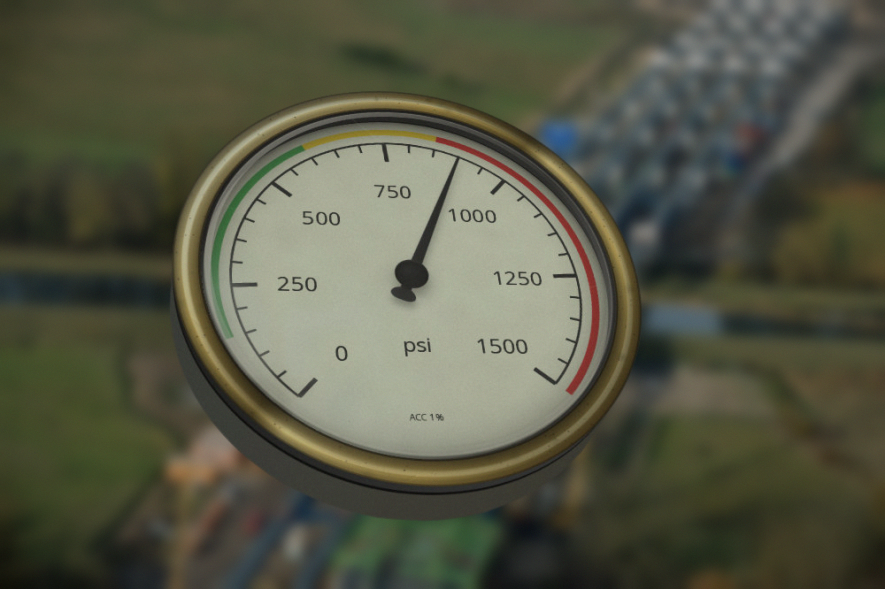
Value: 900 psi
